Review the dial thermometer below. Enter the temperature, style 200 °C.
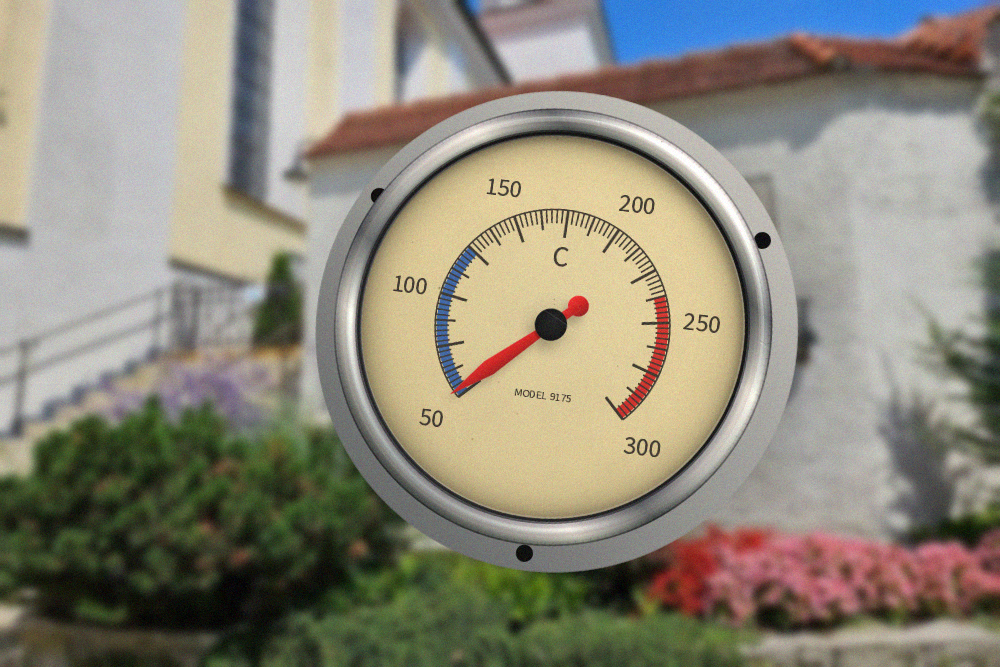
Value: 52.5 °C
